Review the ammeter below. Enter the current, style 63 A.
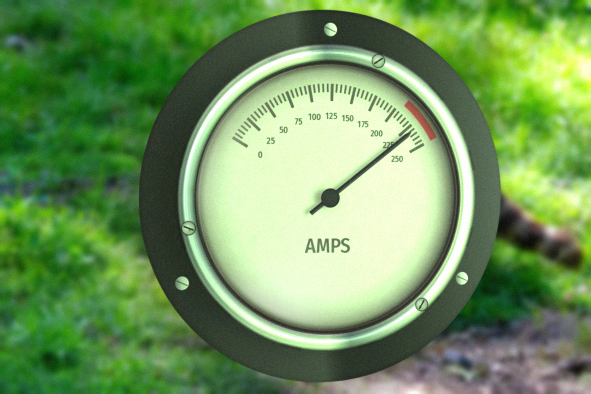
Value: 230 A
